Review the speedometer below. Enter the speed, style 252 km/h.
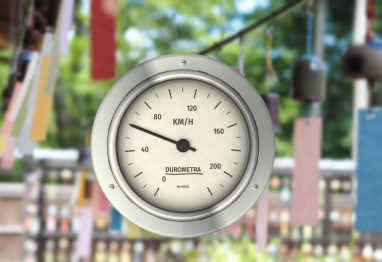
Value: 60 km/h
